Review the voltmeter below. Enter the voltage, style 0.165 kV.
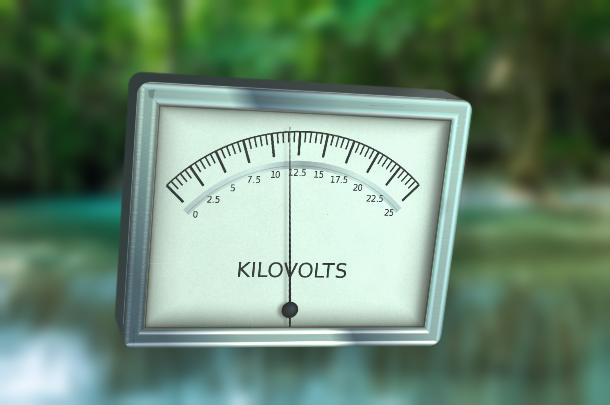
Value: 11.5 kV
